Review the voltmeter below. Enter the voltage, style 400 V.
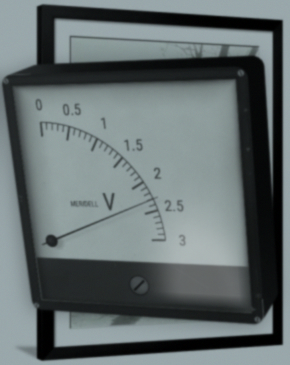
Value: 2.3 V
